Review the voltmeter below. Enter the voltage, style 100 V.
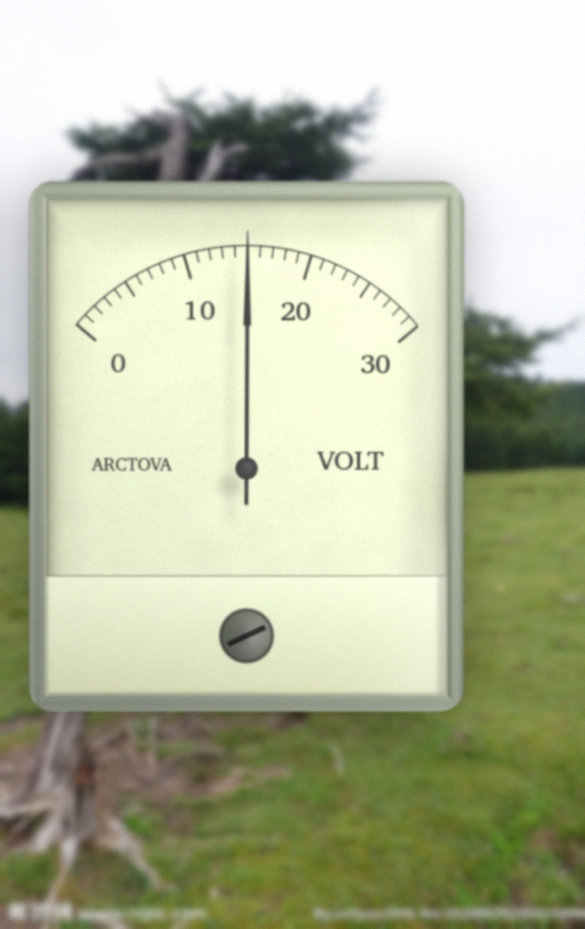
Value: 15 V
